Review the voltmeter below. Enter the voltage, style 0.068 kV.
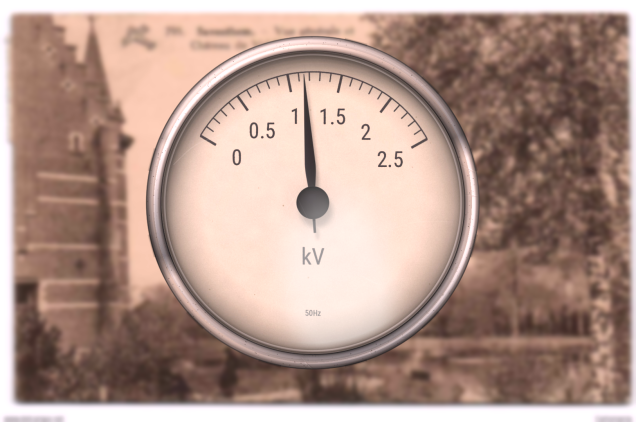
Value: 1.15 kV
